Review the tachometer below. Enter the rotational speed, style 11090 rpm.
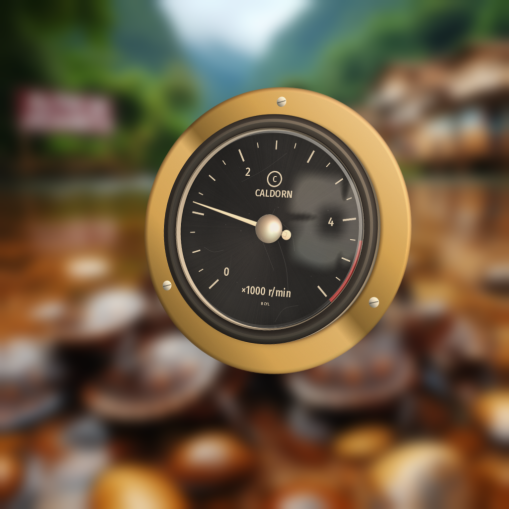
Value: 1125 rpm
